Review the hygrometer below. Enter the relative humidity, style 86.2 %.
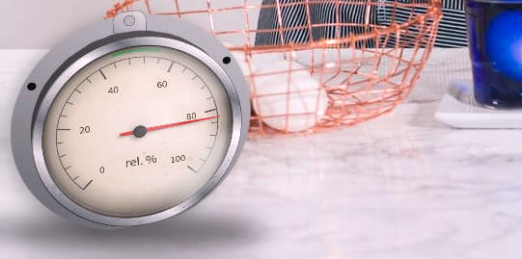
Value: 82 %
